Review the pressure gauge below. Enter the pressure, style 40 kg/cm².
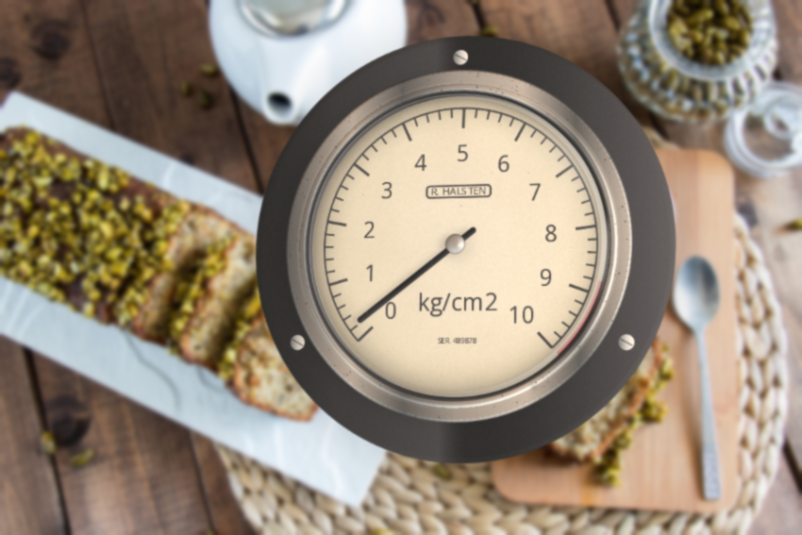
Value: 0.2 kg/cm²
